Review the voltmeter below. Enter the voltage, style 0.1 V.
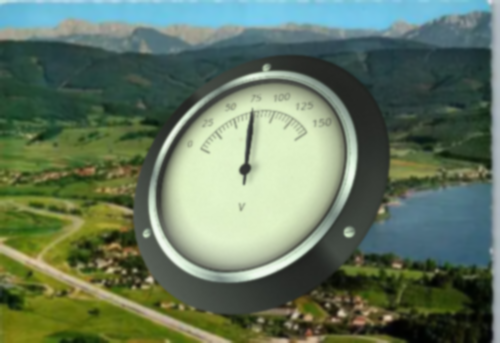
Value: 75 V
